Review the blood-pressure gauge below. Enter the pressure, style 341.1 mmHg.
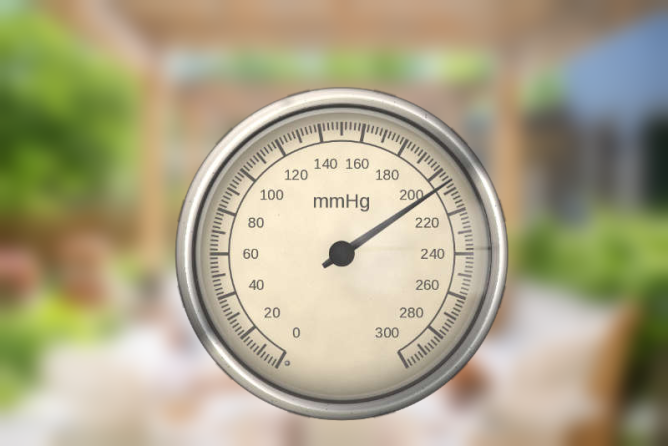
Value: 206 mmHg
